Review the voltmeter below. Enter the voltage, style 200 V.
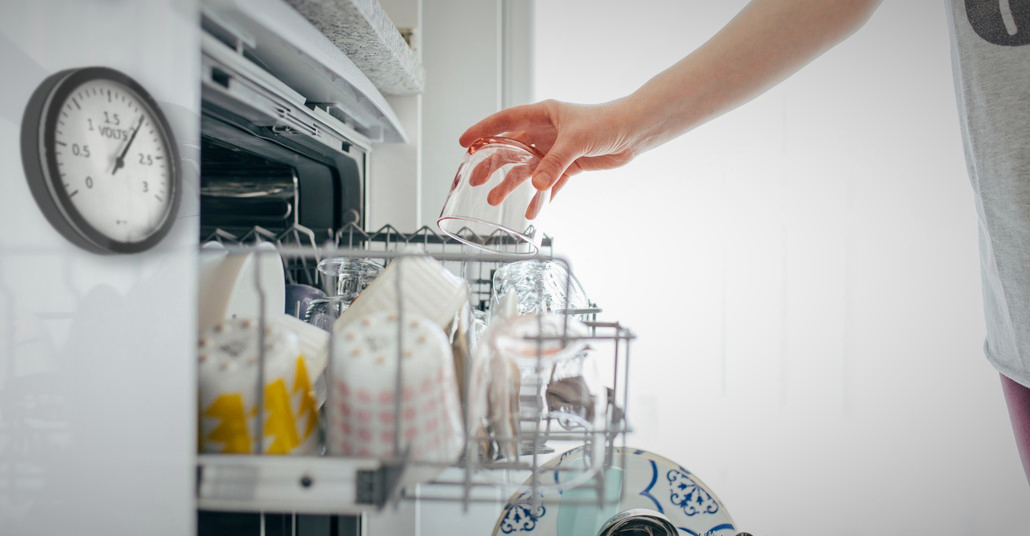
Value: 2 V
